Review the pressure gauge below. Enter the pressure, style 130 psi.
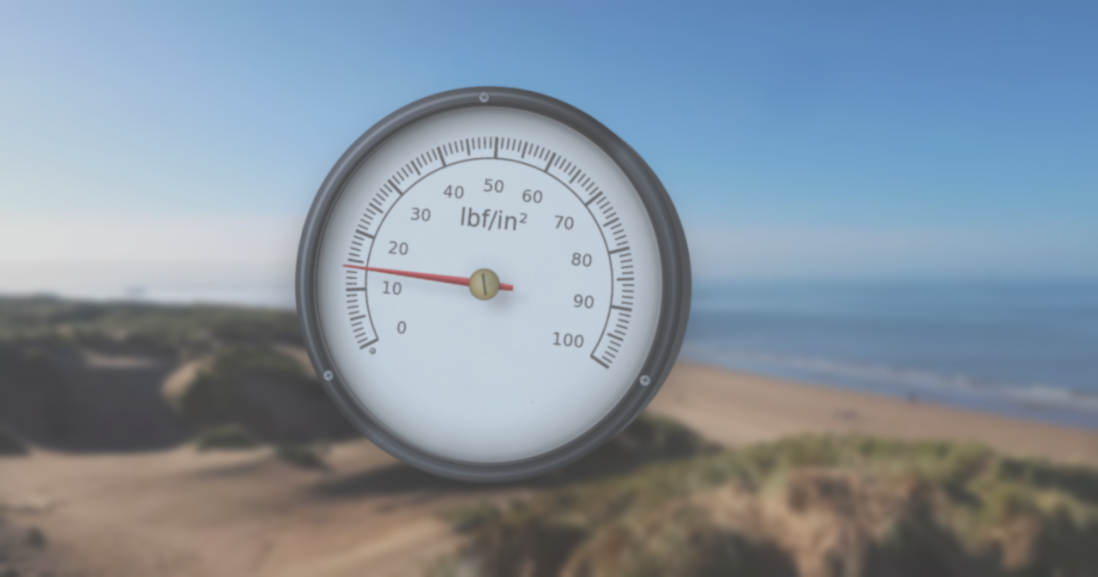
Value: 14 psi
